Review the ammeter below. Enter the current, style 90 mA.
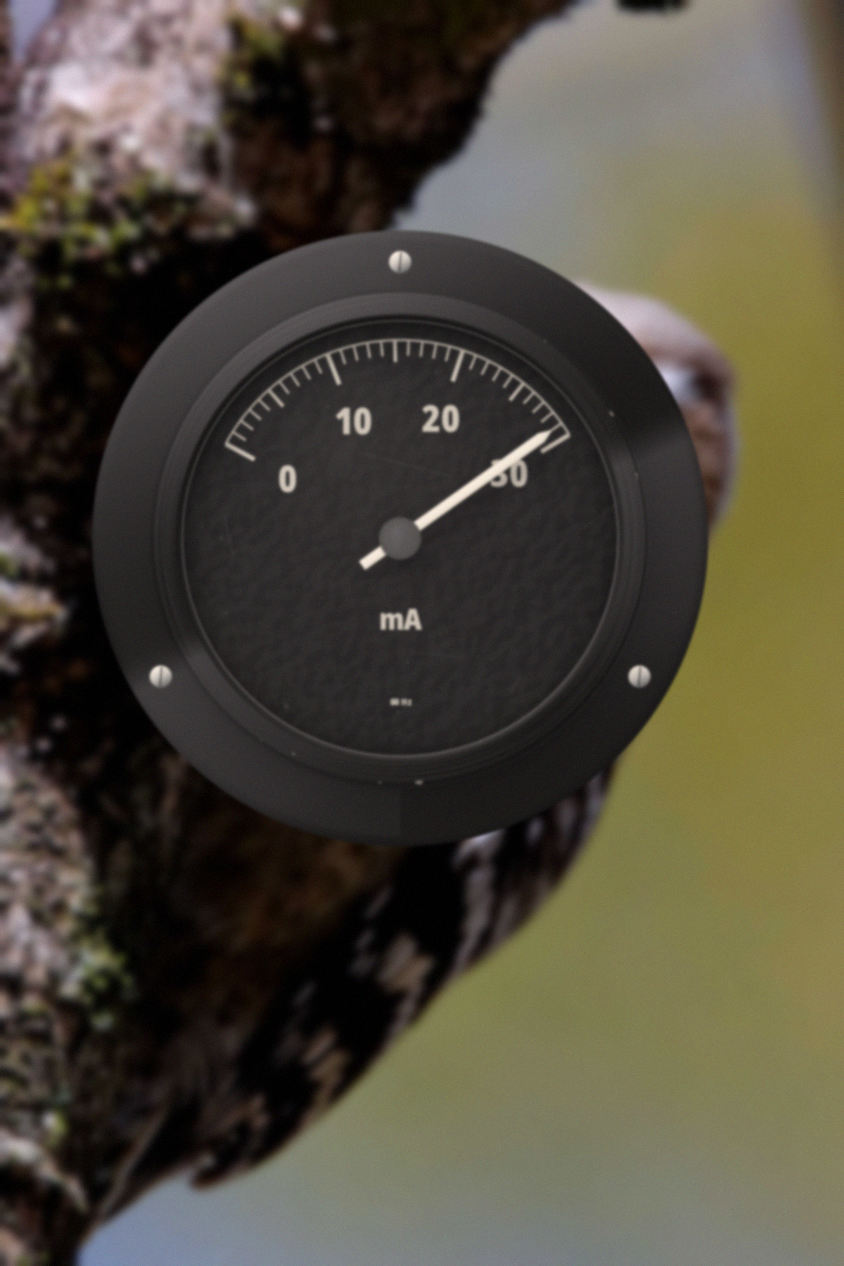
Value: 29 mA
